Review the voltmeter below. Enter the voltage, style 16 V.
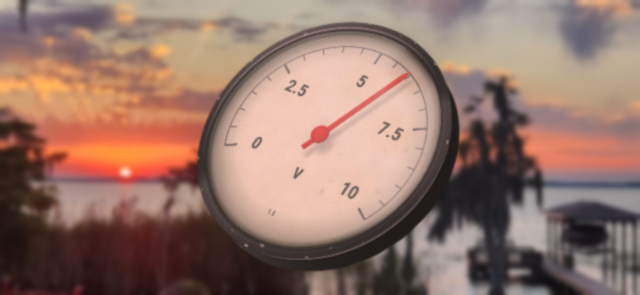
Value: 6 V
